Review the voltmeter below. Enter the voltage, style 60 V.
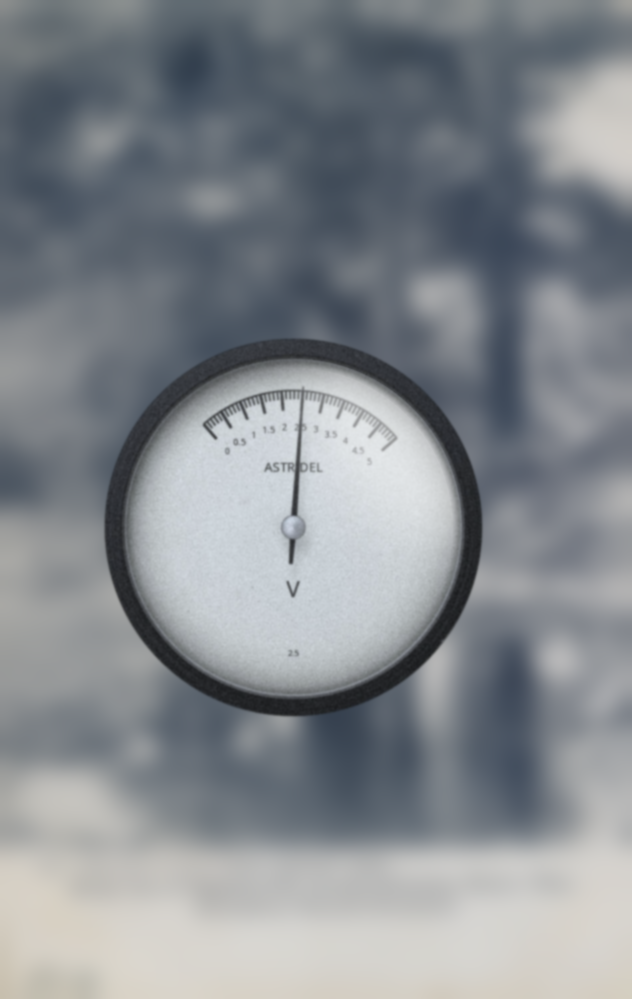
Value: 2.5 V
